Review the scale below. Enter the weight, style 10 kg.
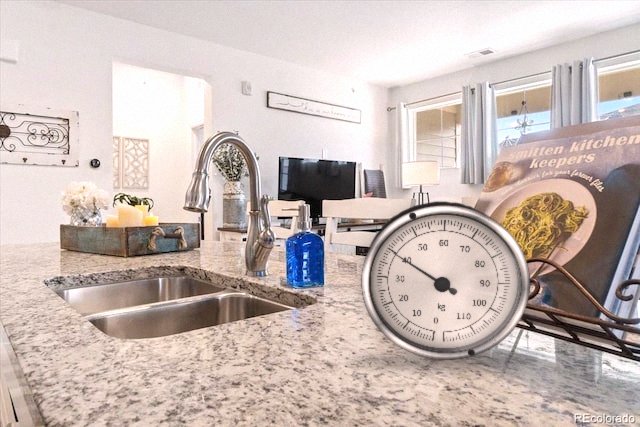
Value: 40 kg
